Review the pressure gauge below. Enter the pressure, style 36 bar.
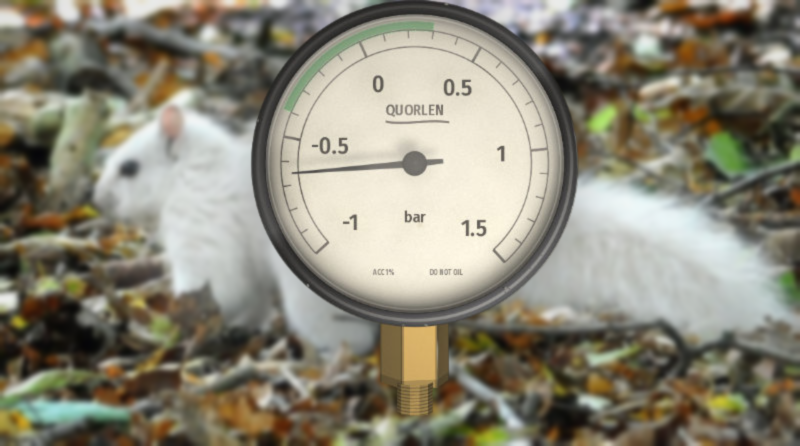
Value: -0.65 bar
